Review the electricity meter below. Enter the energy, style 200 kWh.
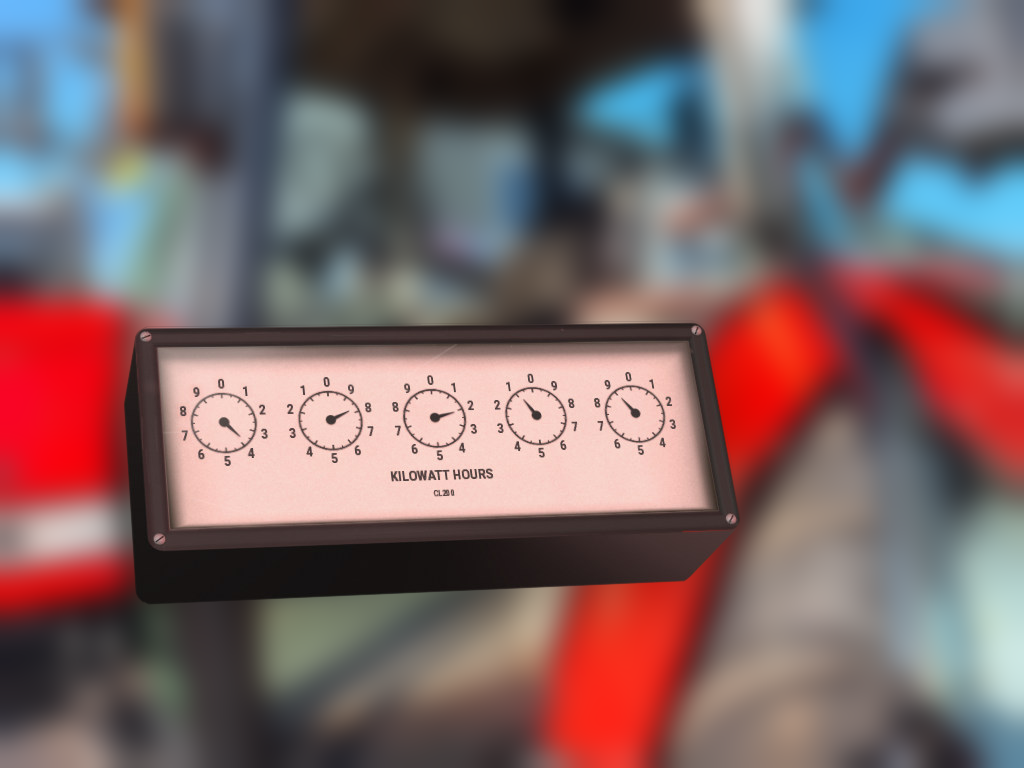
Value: 38209 kWh
